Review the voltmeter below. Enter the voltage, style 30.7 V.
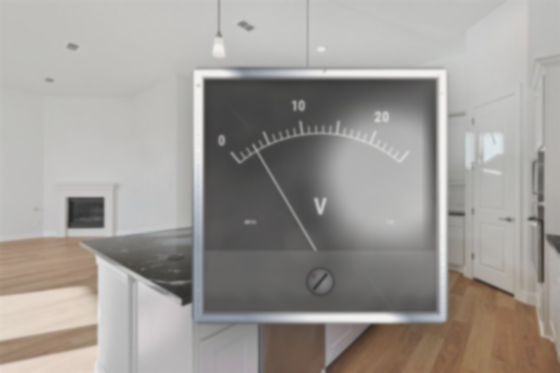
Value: 3 V
